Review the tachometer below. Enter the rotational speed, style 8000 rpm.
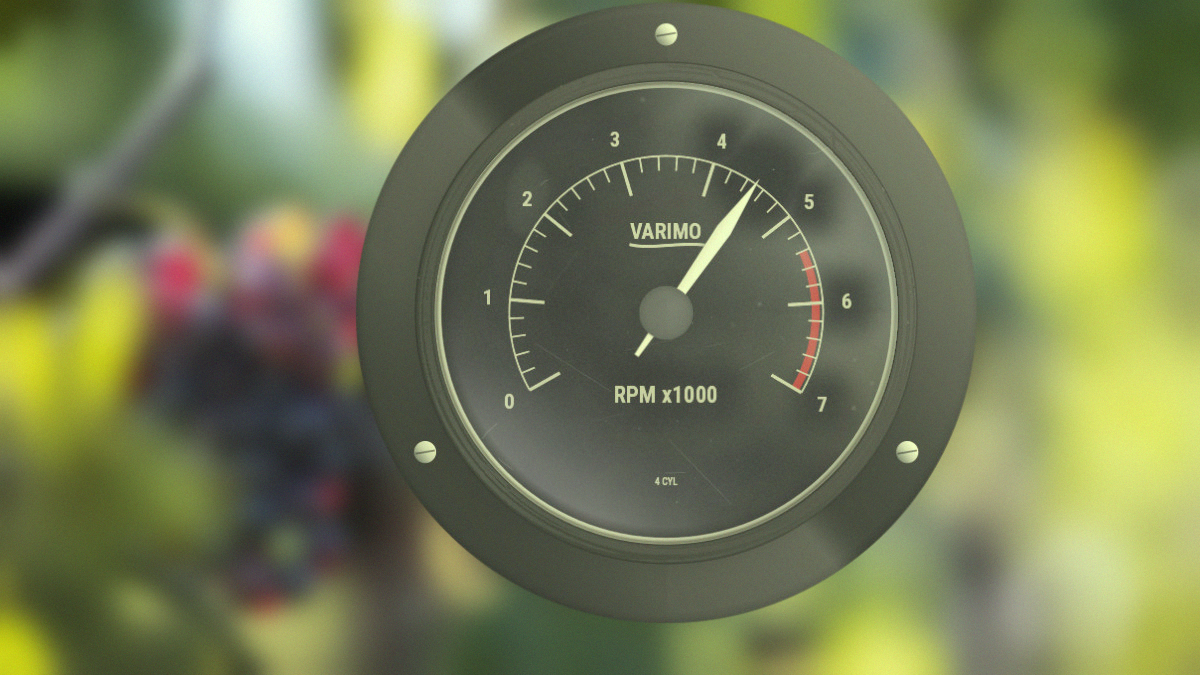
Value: 4500 rpm
